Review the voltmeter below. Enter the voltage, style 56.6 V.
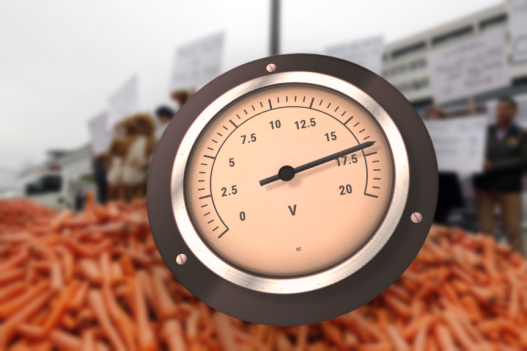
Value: 17 V
